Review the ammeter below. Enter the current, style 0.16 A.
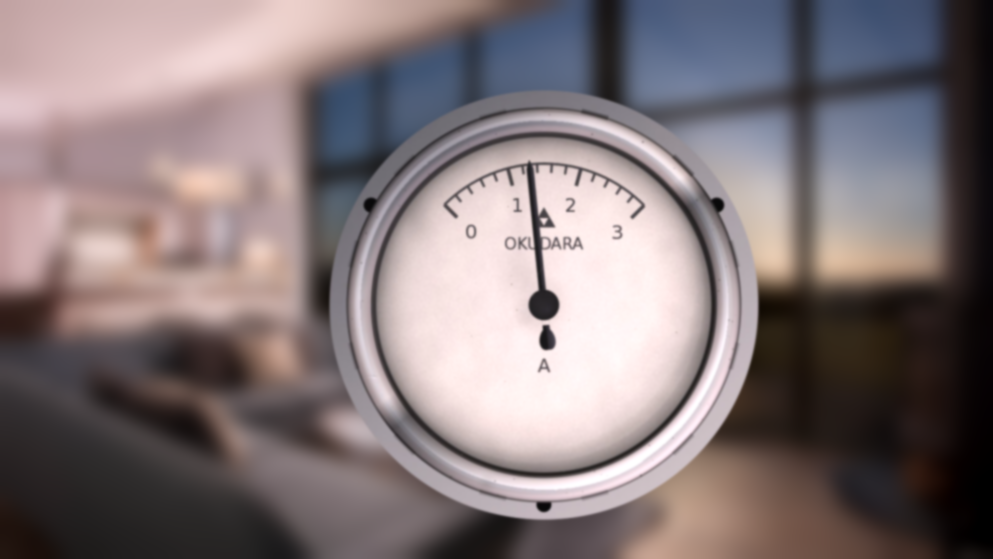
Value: 1.3 A
